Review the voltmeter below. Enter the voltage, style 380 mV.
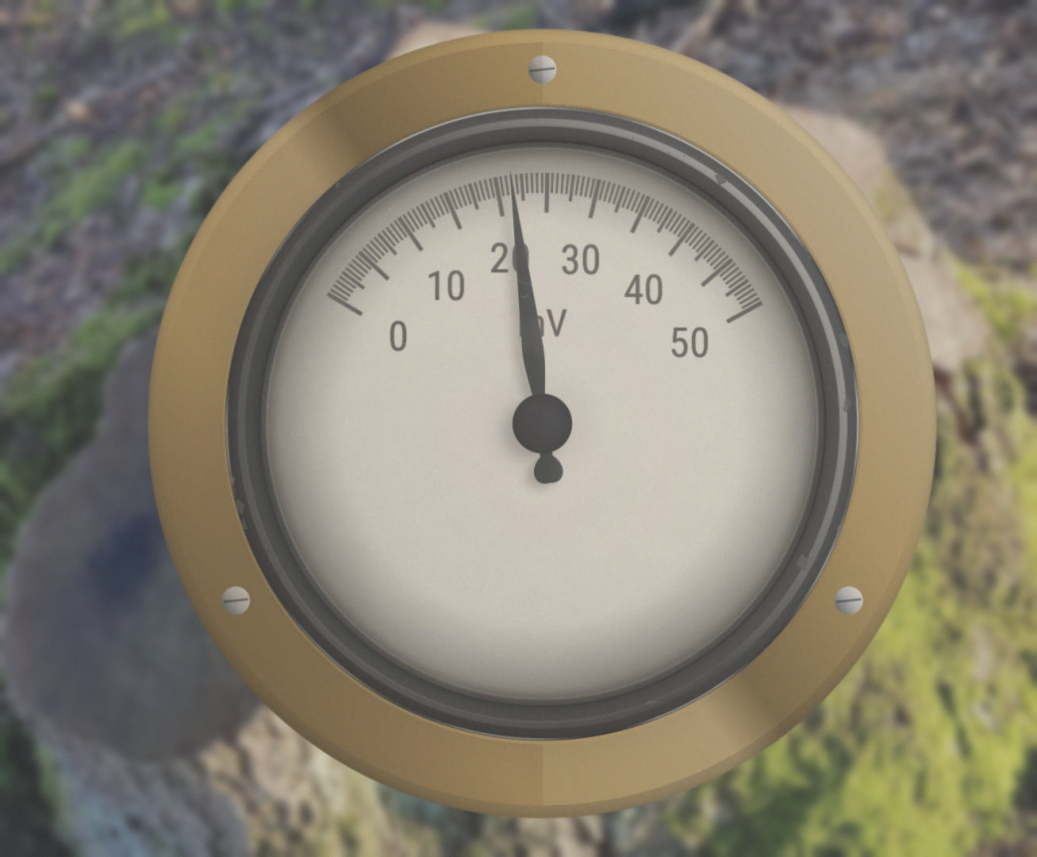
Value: 21.5 mV
